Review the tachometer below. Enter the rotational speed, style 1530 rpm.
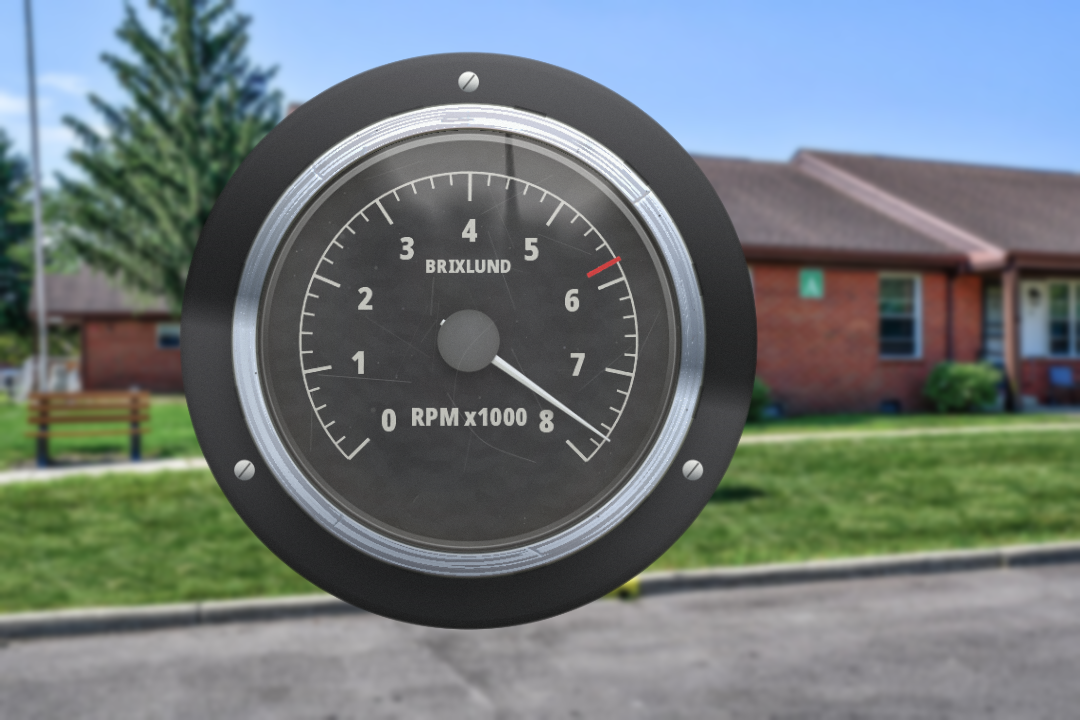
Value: 7700 rpm
